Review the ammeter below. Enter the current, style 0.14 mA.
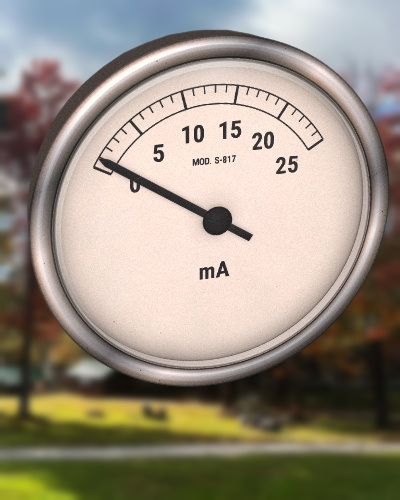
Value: 1 mA
